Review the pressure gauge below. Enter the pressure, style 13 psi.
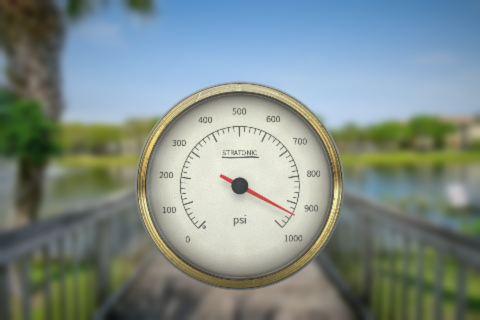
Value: 940 psi
